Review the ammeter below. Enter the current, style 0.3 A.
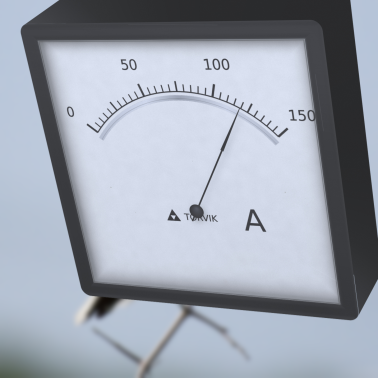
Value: 120 A
